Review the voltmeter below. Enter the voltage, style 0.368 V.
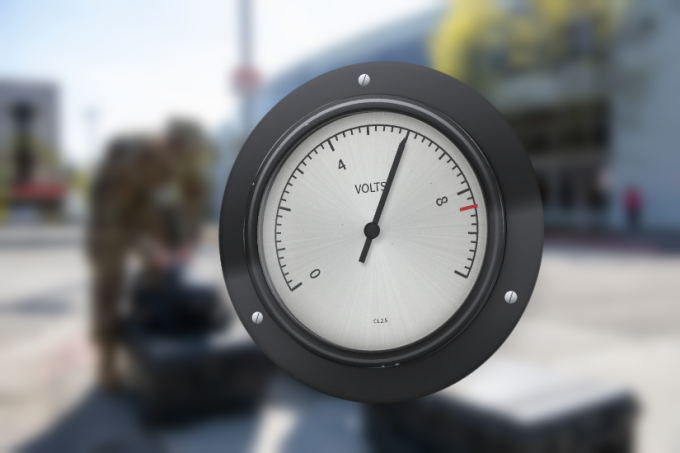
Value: 6 V
